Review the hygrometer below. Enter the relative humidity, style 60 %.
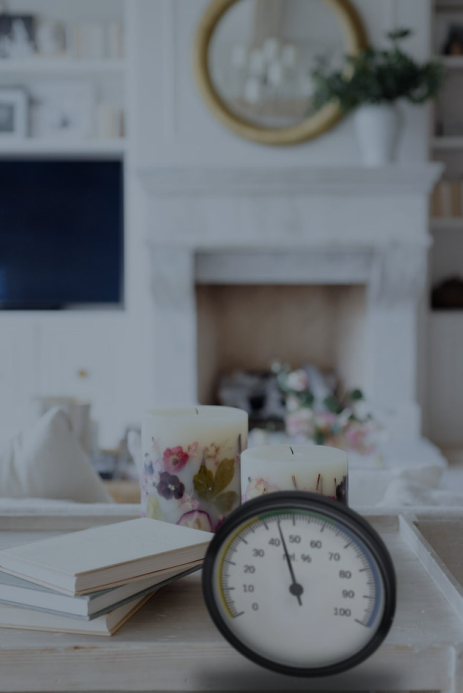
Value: 45 %
